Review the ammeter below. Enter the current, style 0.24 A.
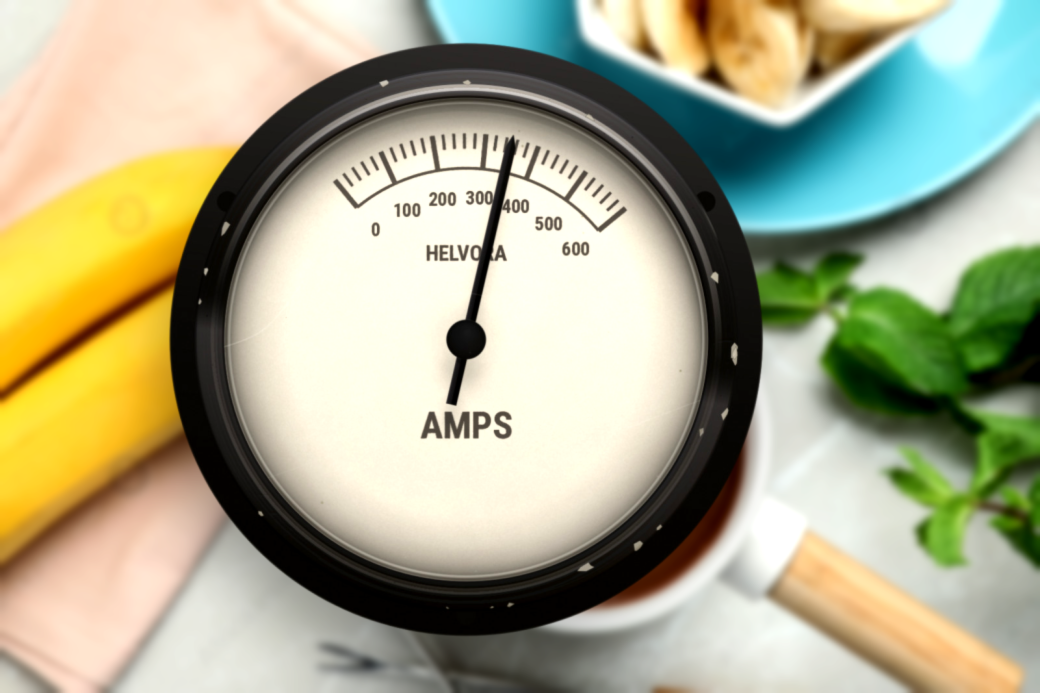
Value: 350 A
